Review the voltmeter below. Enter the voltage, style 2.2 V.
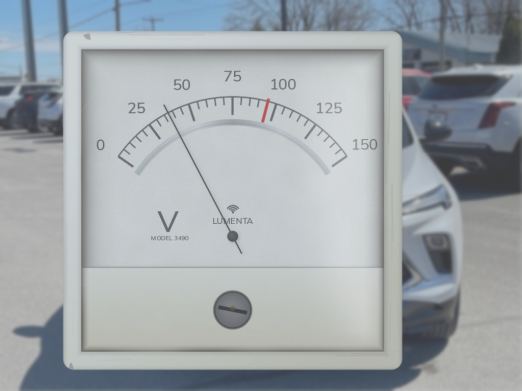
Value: 37.5 V
